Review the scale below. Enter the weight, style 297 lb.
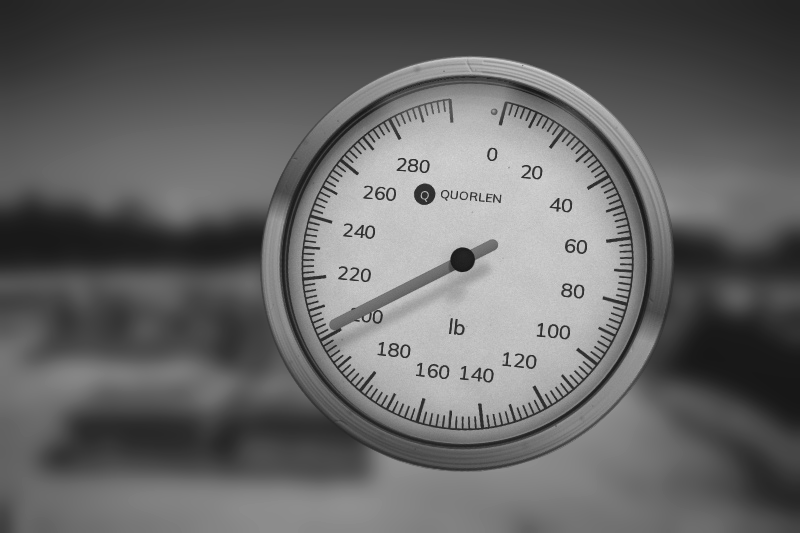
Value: 202 lb
